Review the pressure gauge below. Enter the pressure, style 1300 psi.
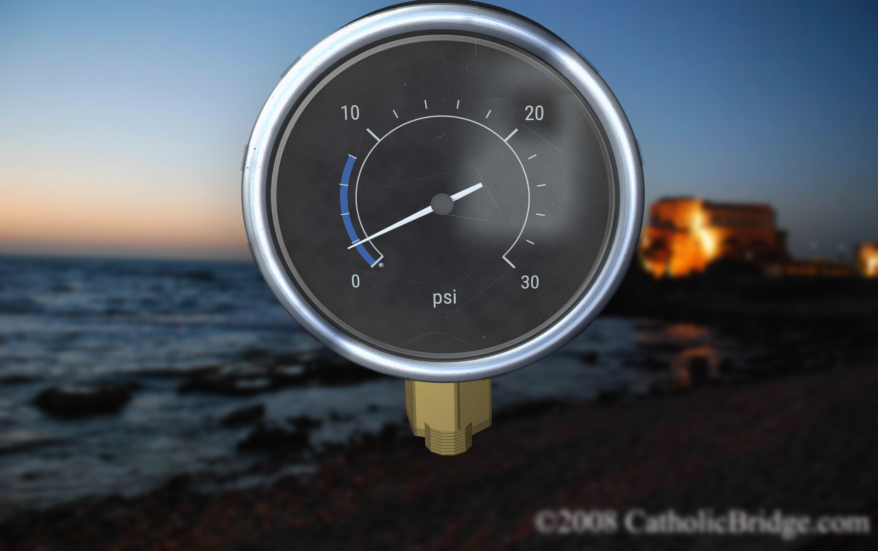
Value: 2 psi
